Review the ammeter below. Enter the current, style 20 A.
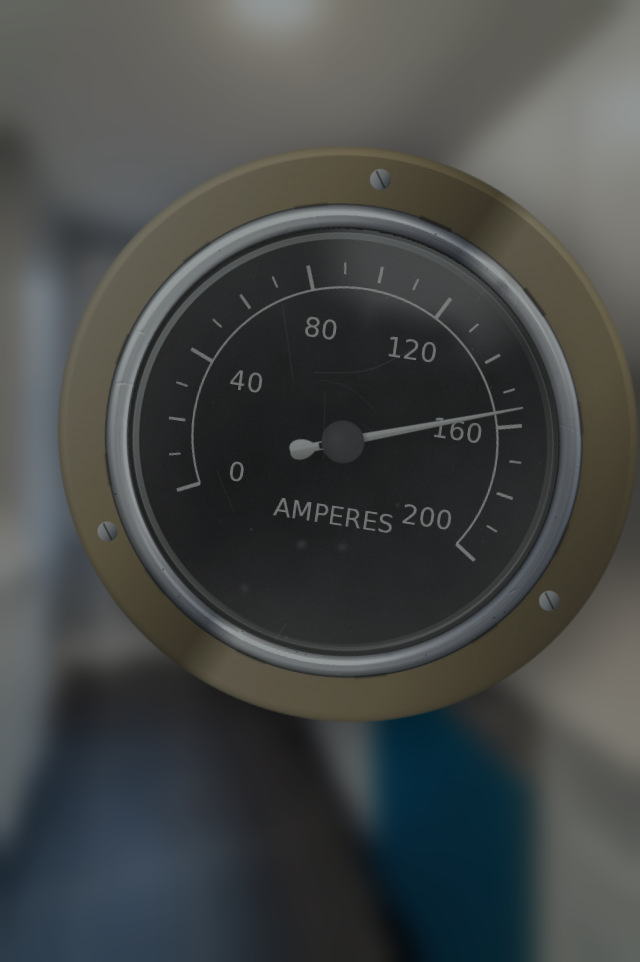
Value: 155 A
